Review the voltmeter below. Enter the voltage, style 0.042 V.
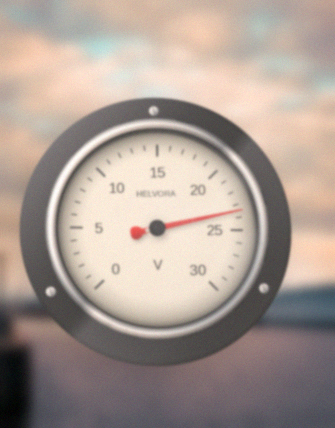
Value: 23.5 V
